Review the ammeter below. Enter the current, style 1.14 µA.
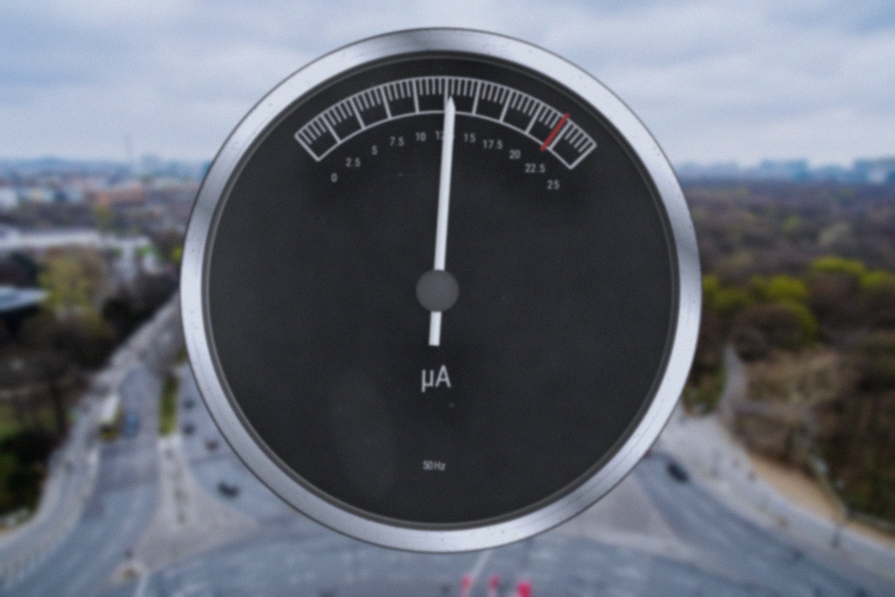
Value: 13 µA
